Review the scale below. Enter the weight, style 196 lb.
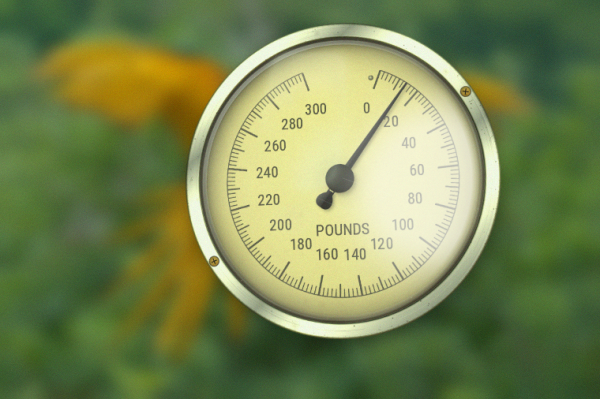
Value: 14 lb
